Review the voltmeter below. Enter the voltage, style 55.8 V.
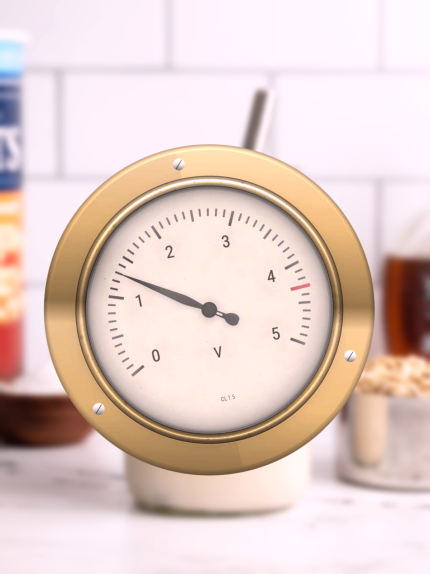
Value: 1.3 V
